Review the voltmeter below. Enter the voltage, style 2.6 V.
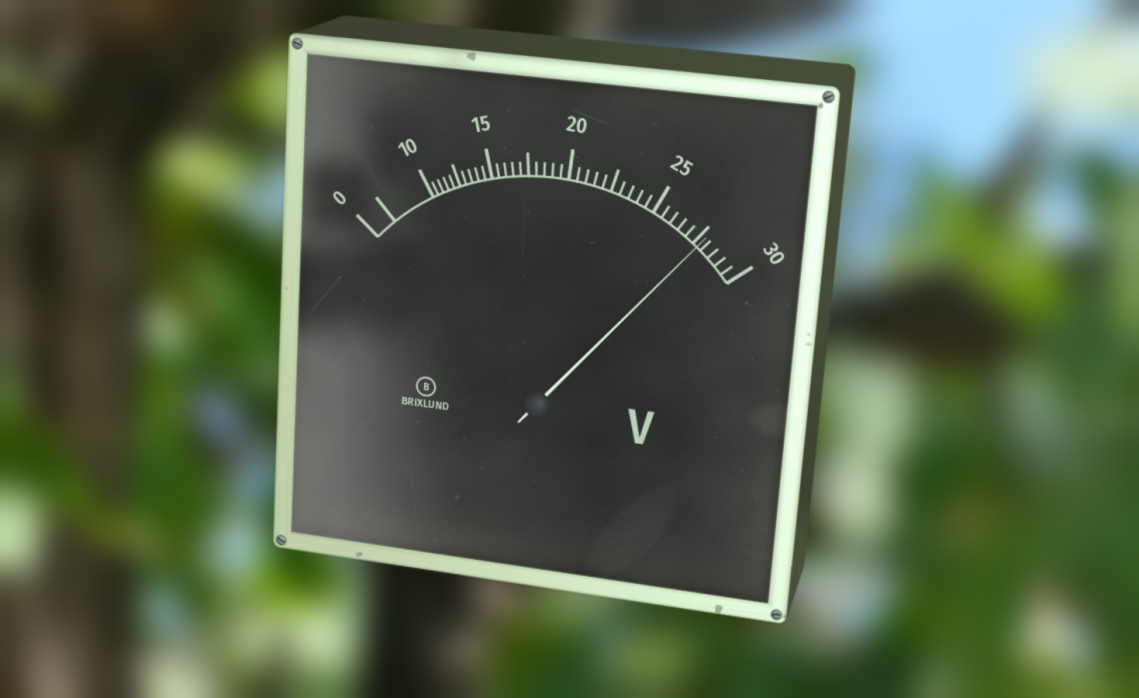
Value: 27.75 V
